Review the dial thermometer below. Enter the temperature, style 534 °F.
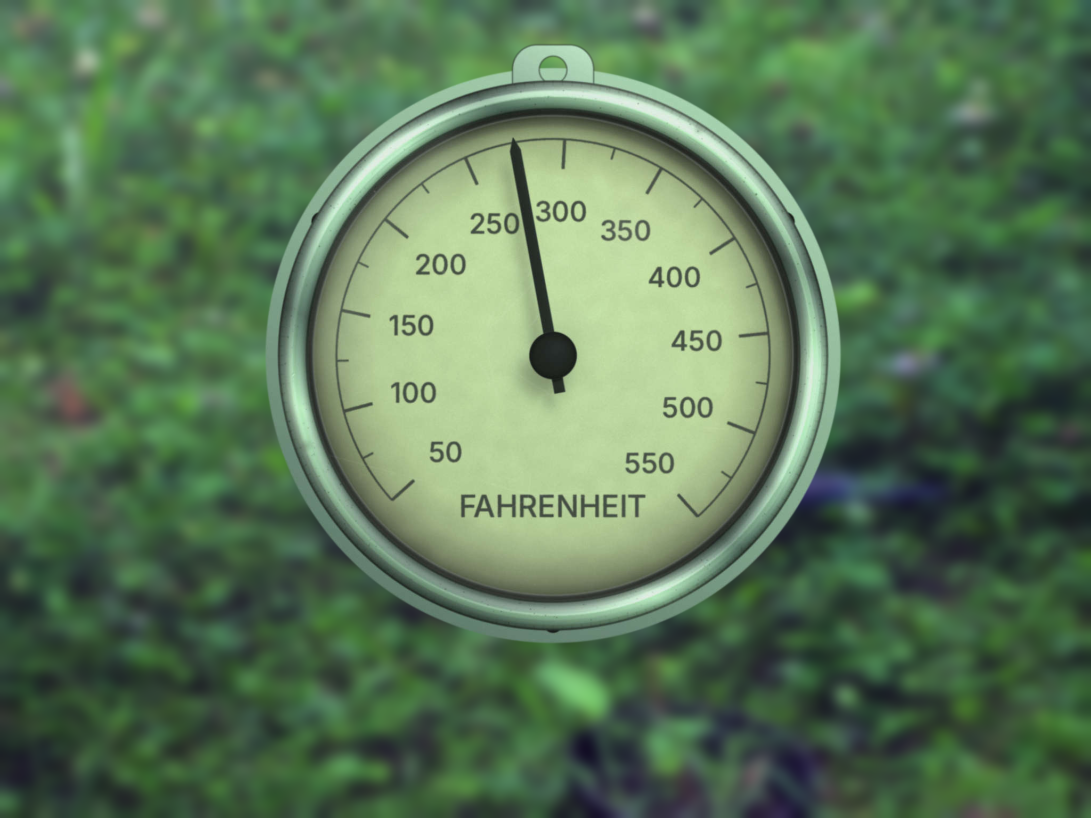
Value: 275 °F
